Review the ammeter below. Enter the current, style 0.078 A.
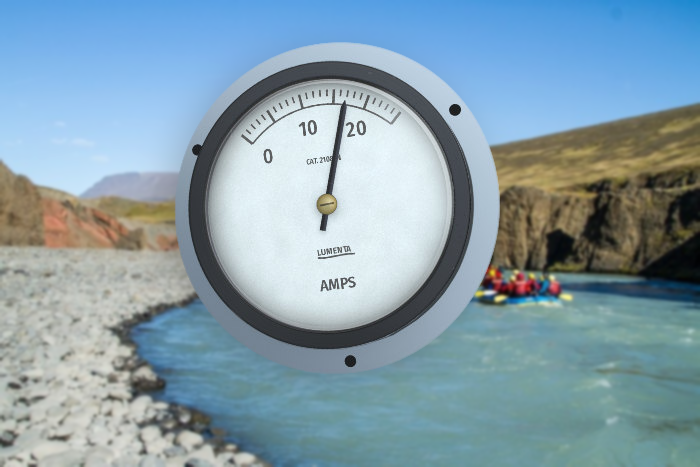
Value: 17 A
